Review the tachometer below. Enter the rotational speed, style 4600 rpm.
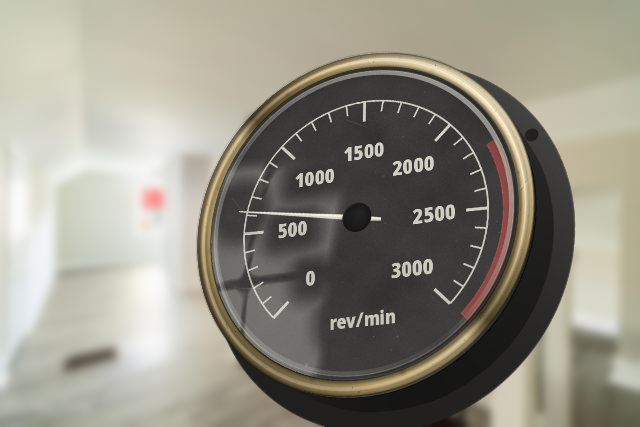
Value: 600 rpm
